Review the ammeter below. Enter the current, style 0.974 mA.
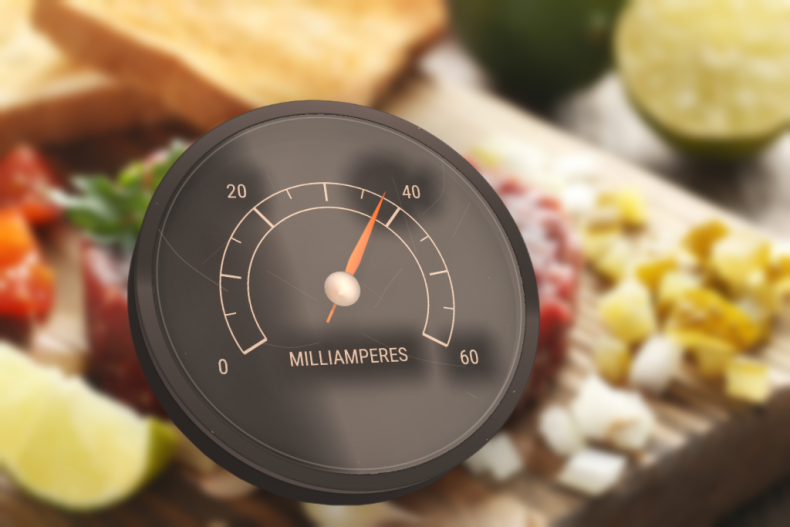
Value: 37.5 mA
